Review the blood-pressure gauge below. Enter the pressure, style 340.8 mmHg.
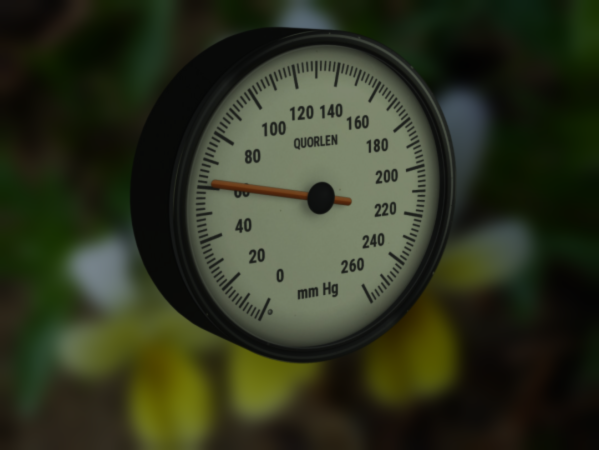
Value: 62 mmHg
